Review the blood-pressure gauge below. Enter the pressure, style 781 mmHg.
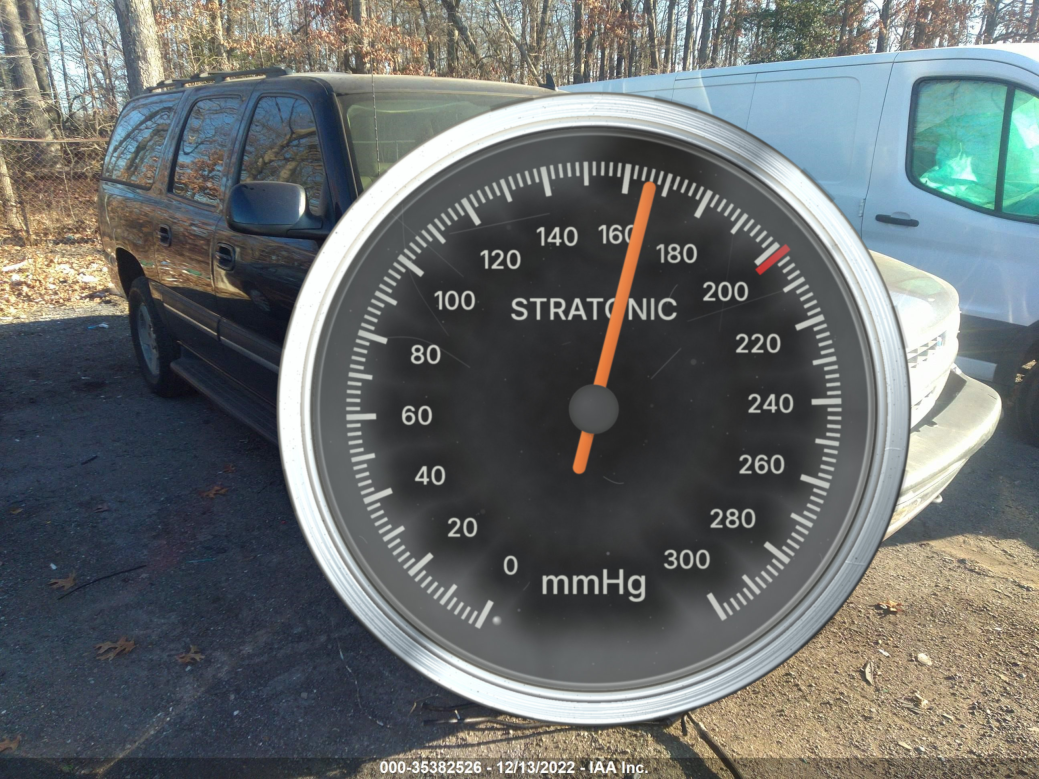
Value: 166 mmHg
